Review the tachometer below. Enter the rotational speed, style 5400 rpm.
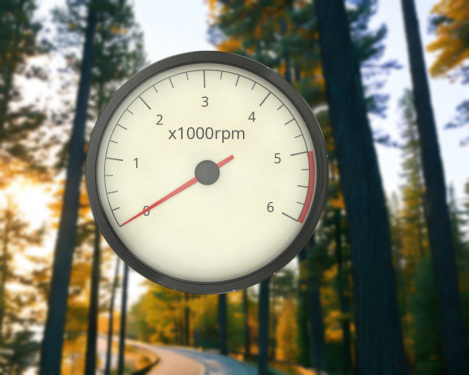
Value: 0 rpm
